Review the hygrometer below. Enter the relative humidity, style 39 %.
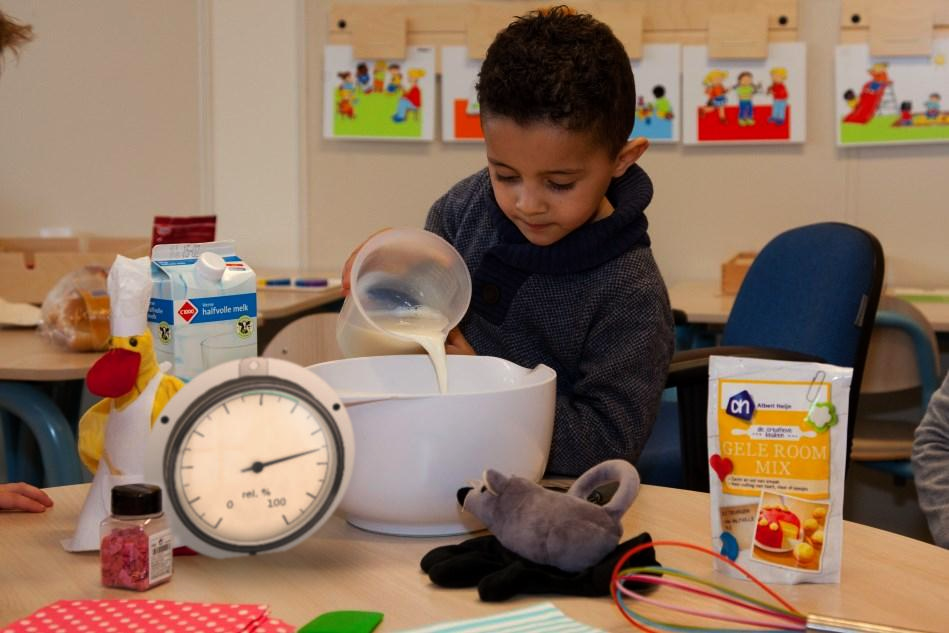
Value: 75 %
